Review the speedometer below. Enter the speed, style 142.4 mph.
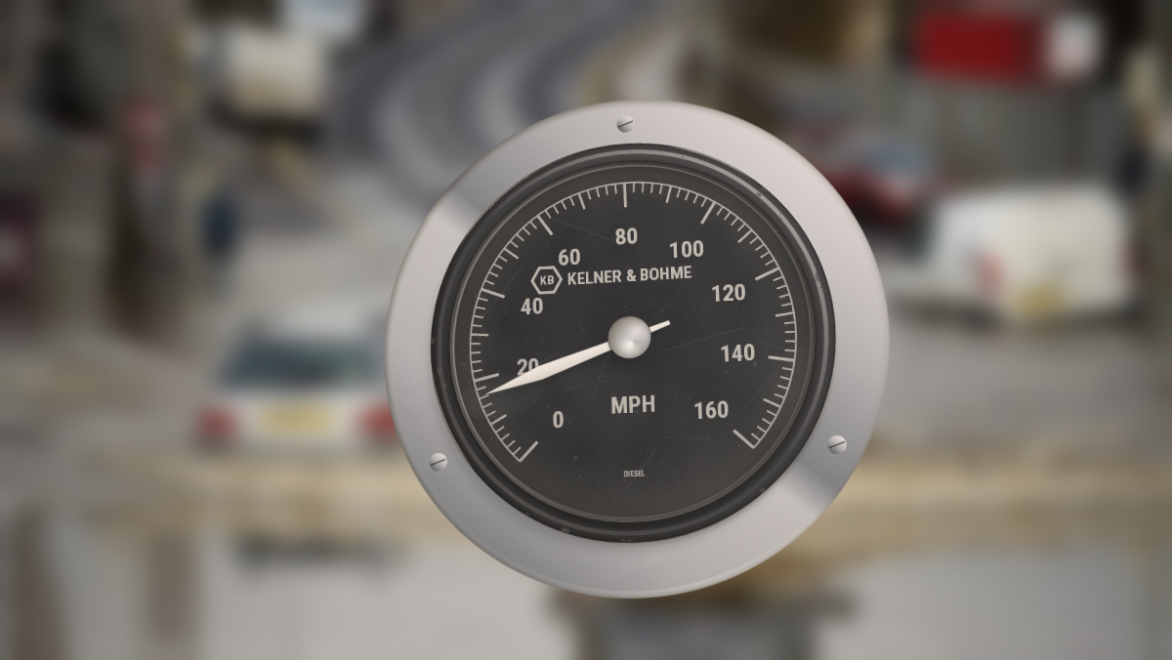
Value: 16 mph
